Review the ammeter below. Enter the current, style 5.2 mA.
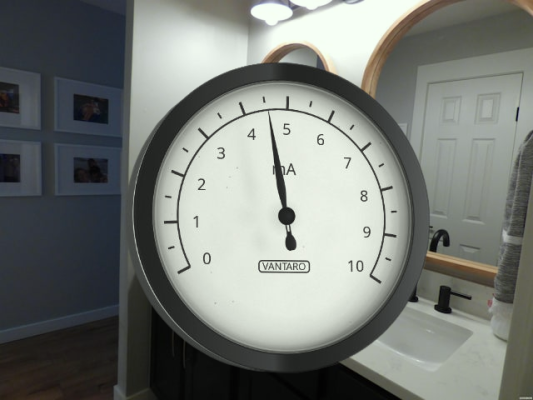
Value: 4.5 mA
